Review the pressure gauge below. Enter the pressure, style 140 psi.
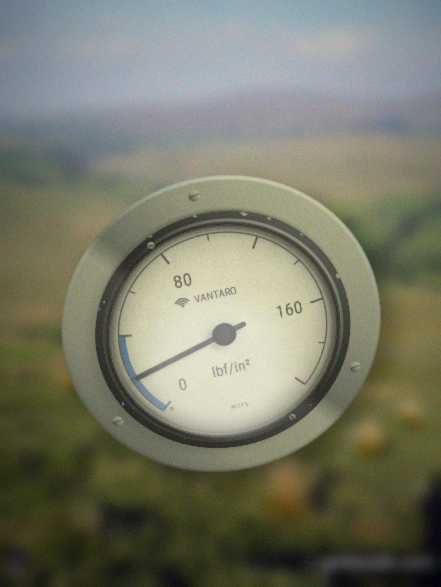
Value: 20 psi
